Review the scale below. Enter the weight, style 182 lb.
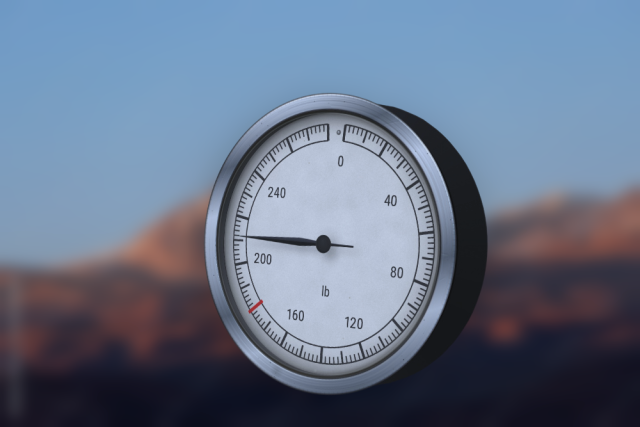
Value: 212 lb
